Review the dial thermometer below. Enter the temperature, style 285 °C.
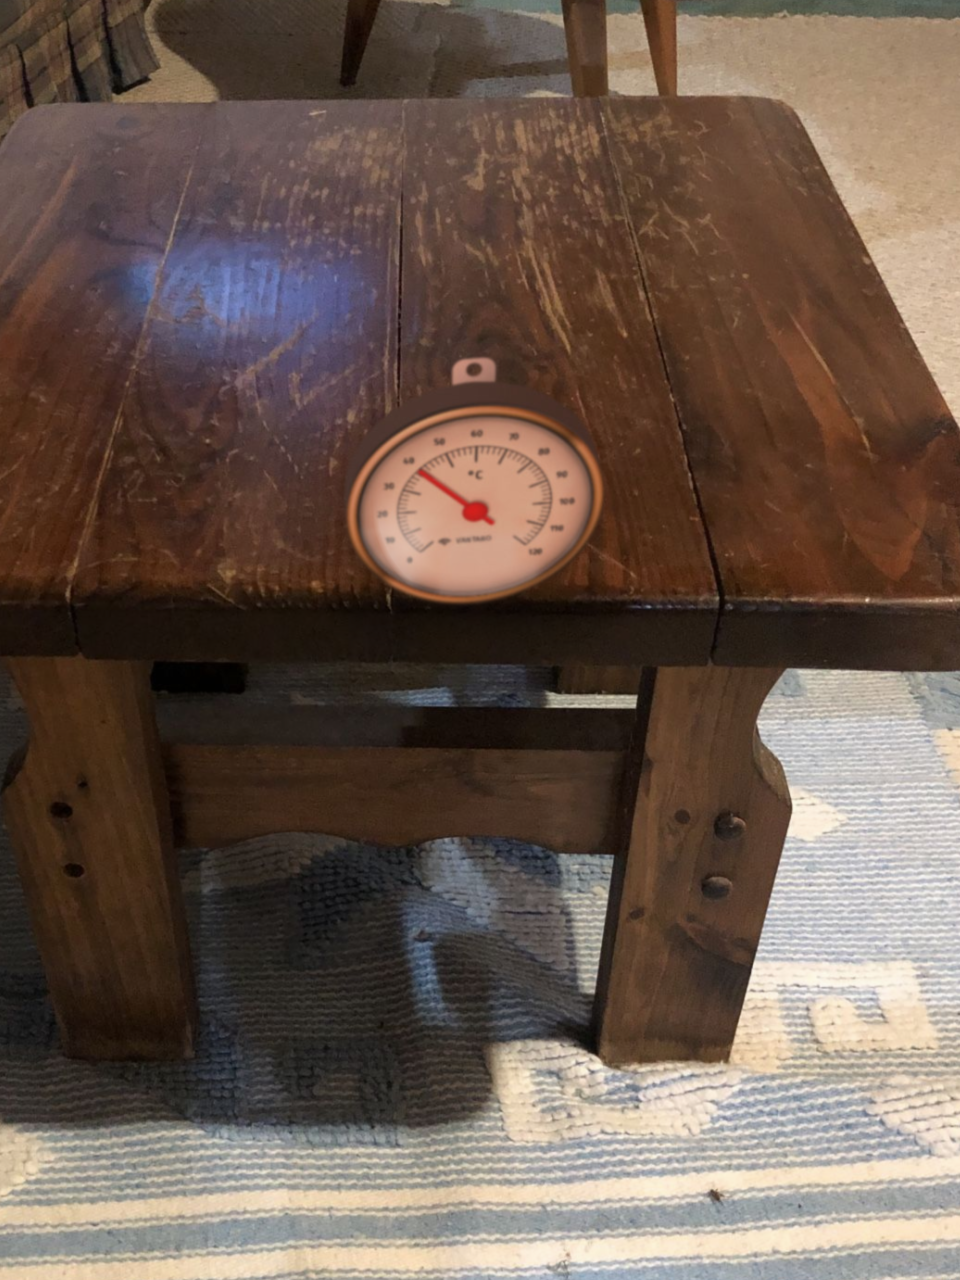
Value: 40 °C
